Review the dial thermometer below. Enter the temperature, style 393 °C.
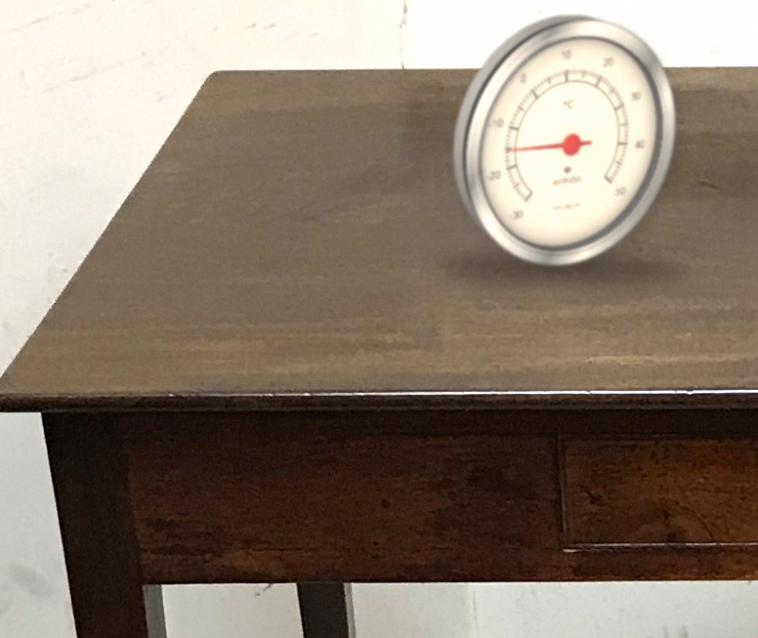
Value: -15 °C
